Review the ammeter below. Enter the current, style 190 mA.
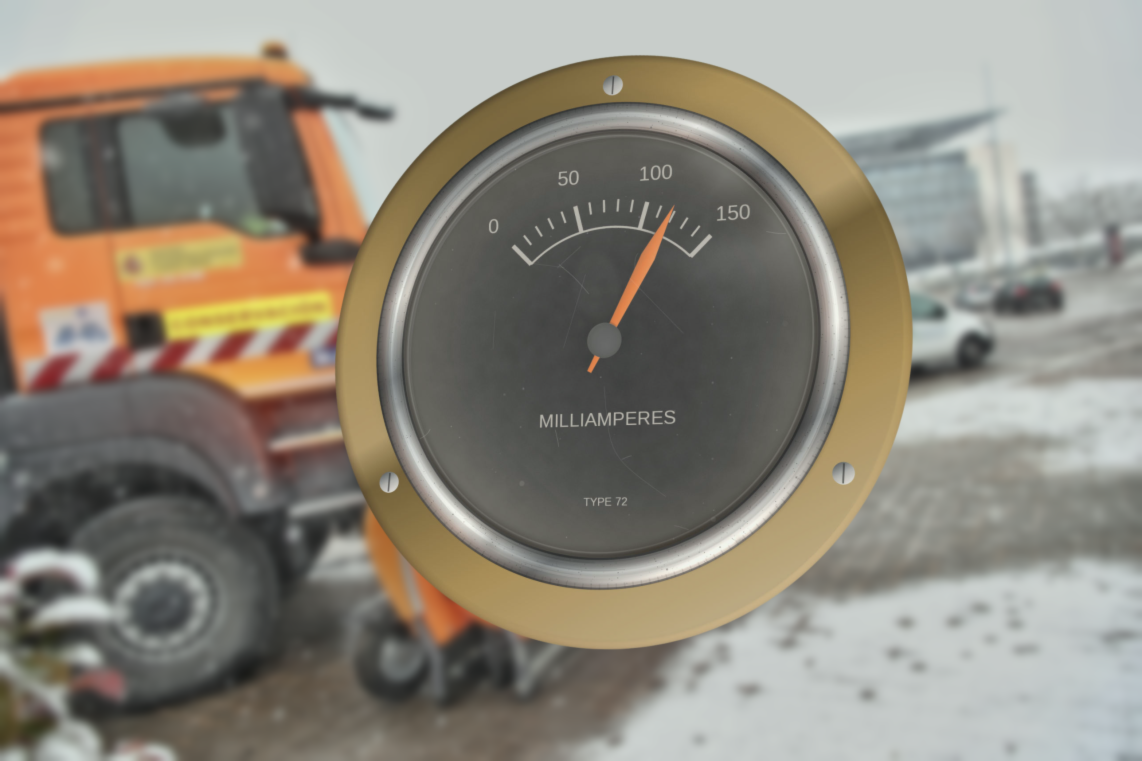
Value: 120 mA
